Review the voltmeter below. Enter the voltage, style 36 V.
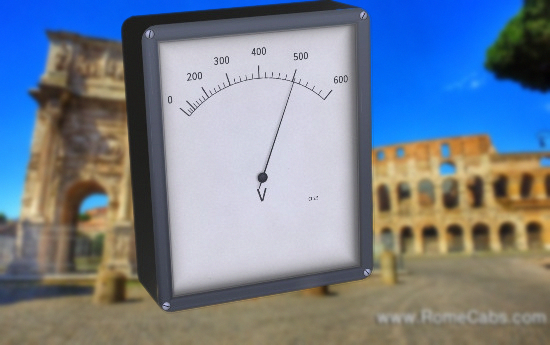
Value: 500 V
